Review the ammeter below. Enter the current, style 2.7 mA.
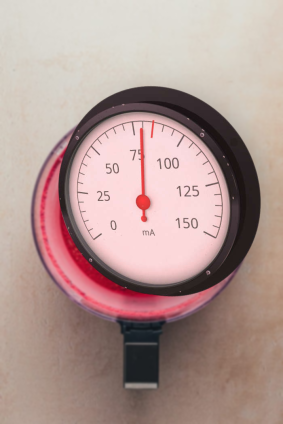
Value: 80 mA
